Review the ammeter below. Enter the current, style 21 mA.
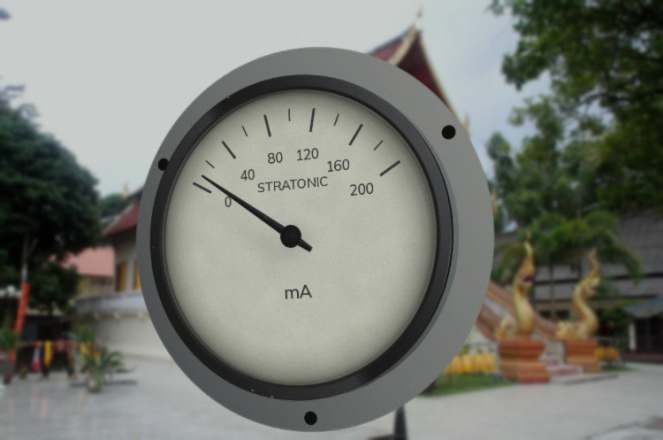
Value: 10 mA
